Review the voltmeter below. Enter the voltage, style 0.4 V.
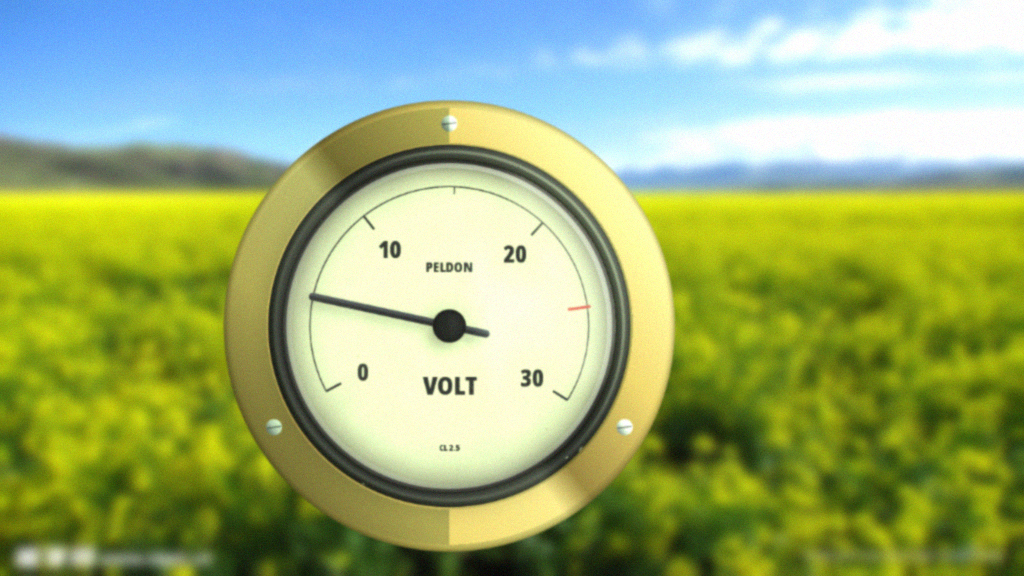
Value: 5 V
